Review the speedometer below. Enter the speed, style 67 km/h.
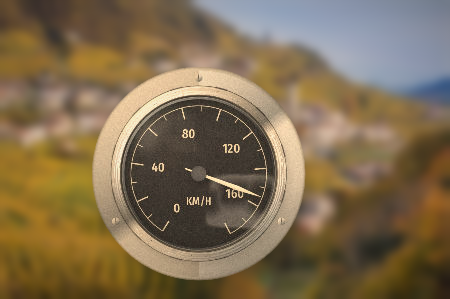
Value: 155 km/h
